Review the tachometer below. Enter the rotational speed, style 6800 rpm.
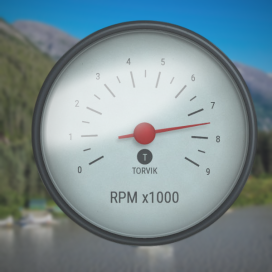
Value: 7500 rpm
